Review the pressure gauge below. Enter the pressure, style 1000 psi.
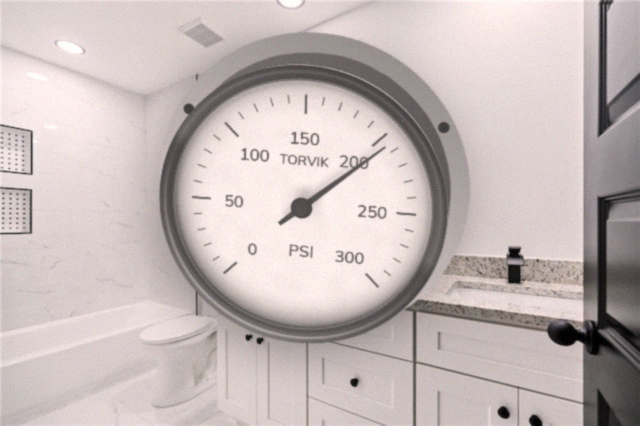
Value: 205 psi
